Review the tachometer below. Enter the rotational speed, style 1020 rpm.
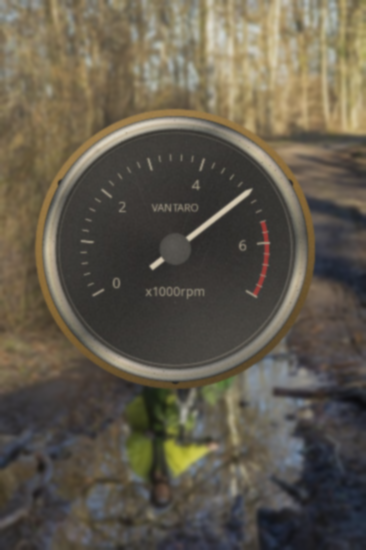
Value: 5000 rpm
